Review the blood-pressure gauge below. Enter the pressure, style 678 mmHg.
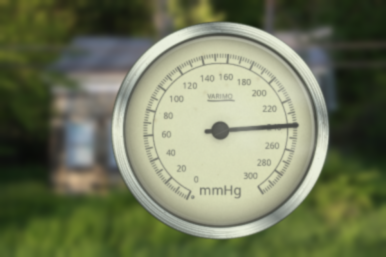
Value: 240 mmHg
